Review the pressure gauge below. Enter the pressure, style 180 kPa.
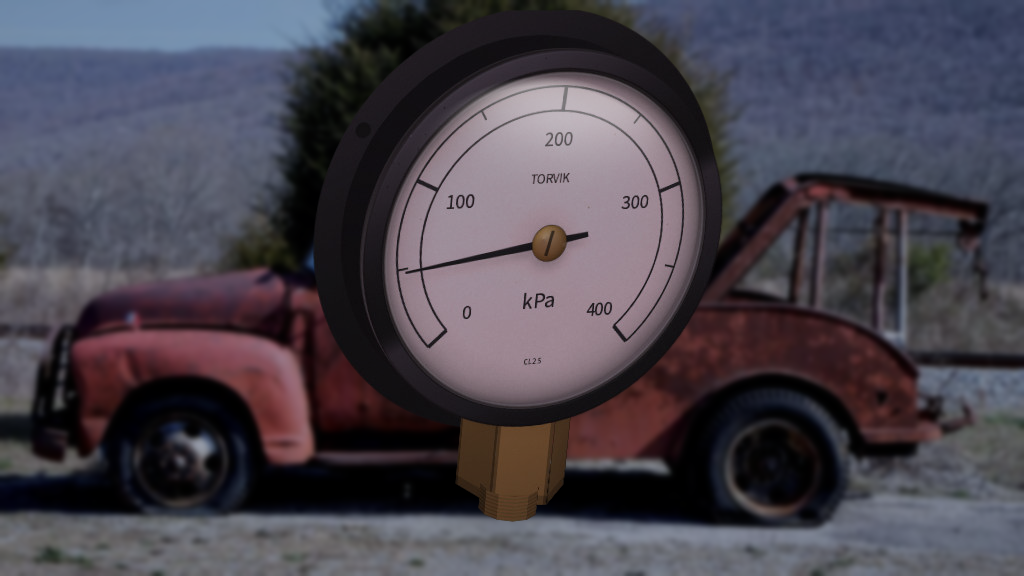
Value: 50 kPa
